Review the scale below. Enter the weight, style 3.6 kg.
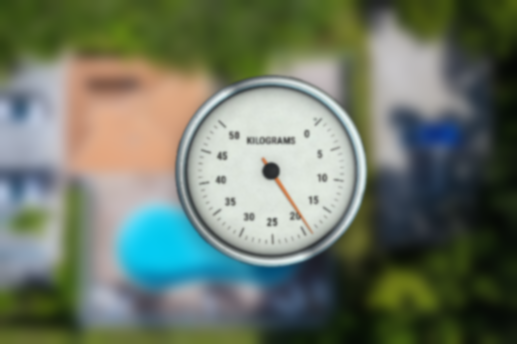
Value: 19 kg
